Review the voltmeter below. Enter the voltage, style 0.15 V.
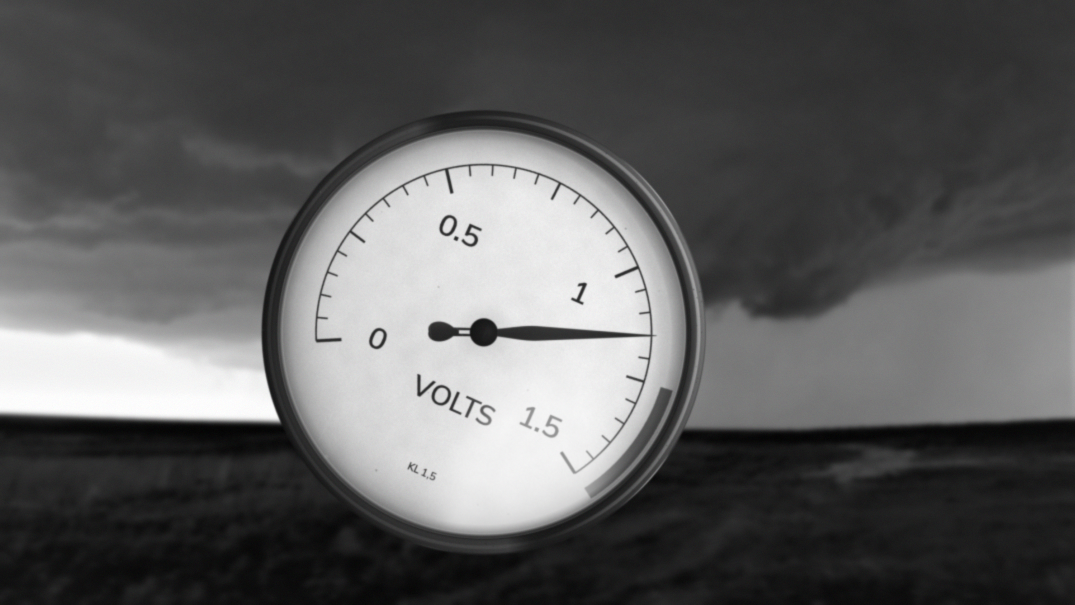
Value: 1.15 V
